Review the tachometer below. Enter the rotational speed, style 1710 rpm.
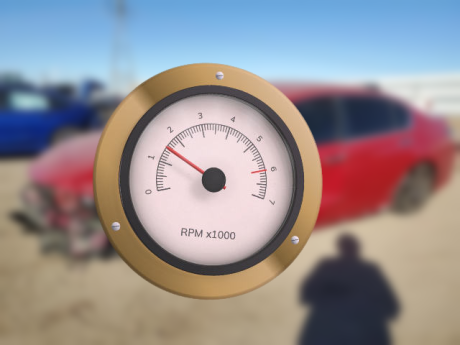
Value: 1500 rpm
